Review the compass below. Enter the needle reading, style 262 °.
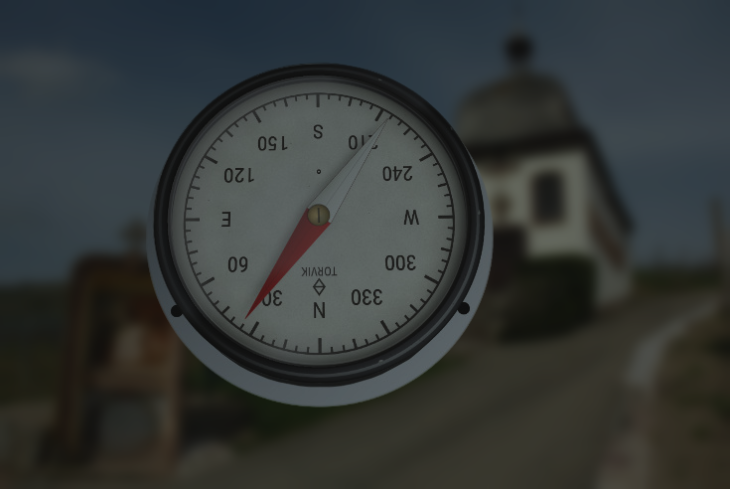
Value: 35 °
